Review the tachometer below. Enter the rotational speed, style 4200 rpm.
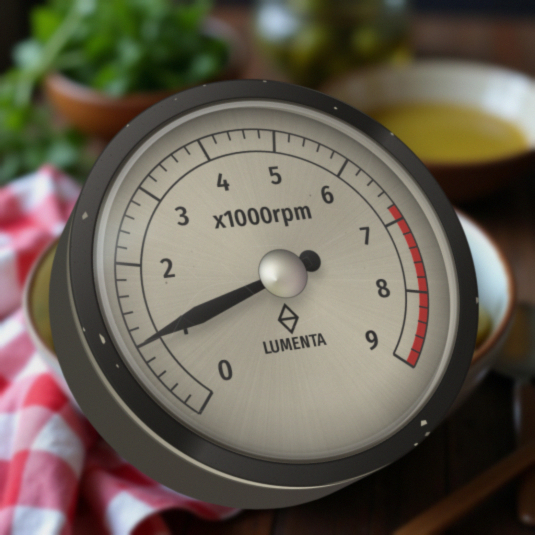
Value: 1000 rpm
